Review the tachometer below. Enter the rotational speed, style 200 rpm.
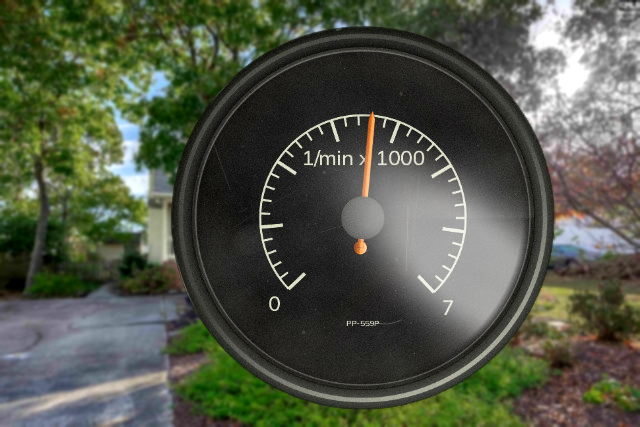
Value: 3600 rpm
